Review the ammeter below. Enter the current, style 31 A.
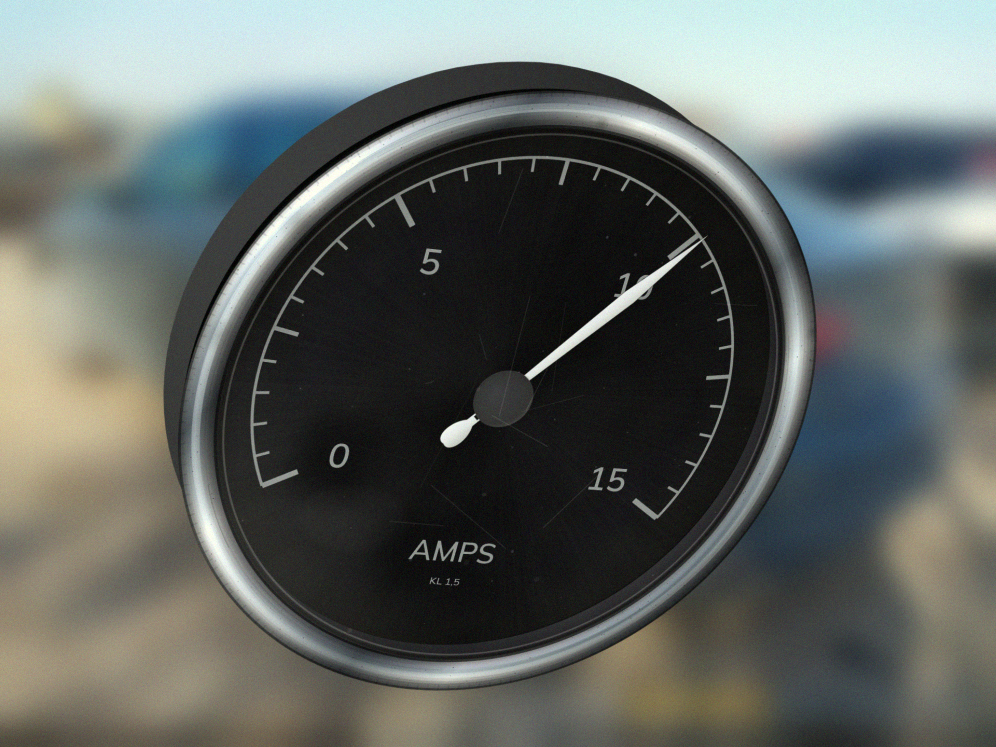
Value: 10 A
